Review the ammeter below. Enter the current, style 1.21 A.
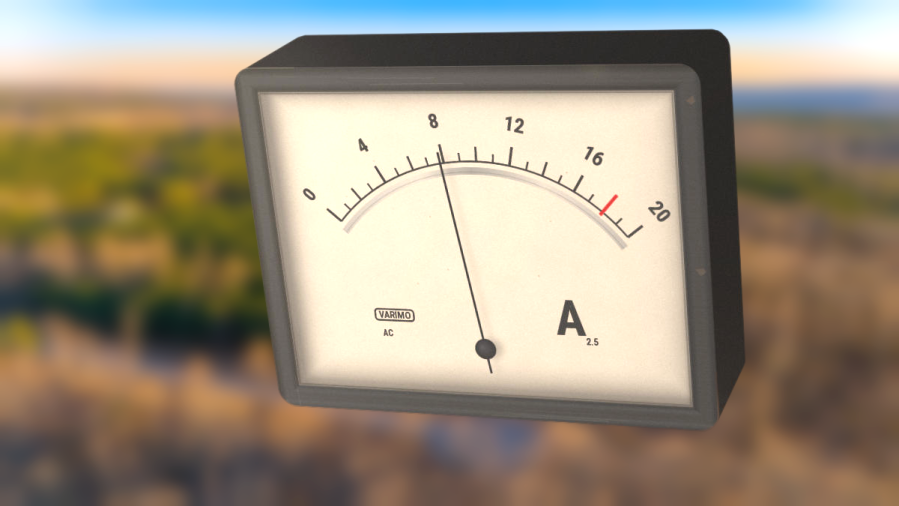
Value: 8 A
